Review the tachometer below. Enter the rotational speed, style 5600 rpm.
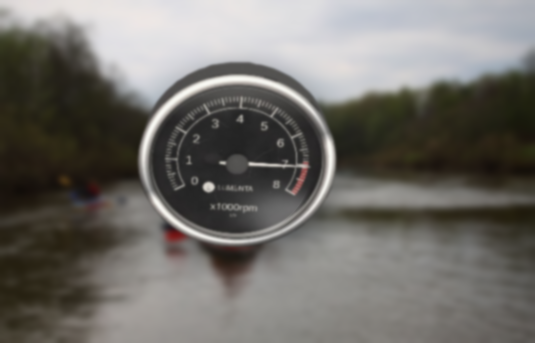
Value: 7000 rpm
